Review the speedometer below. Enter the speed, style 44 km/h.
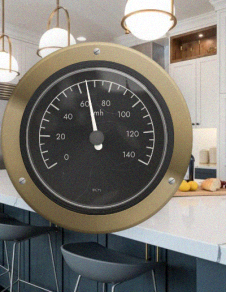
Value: 65 km/h
